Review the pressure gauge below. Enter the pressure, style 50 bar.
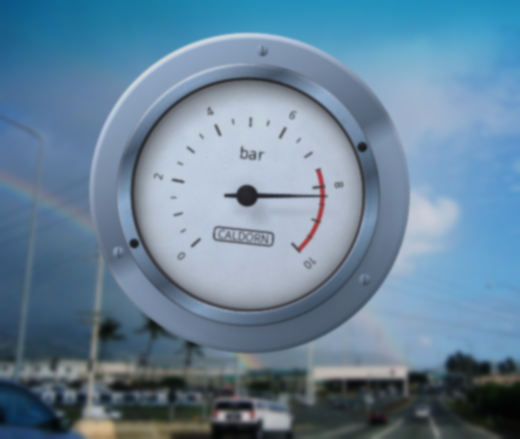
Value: 8.25 bar
